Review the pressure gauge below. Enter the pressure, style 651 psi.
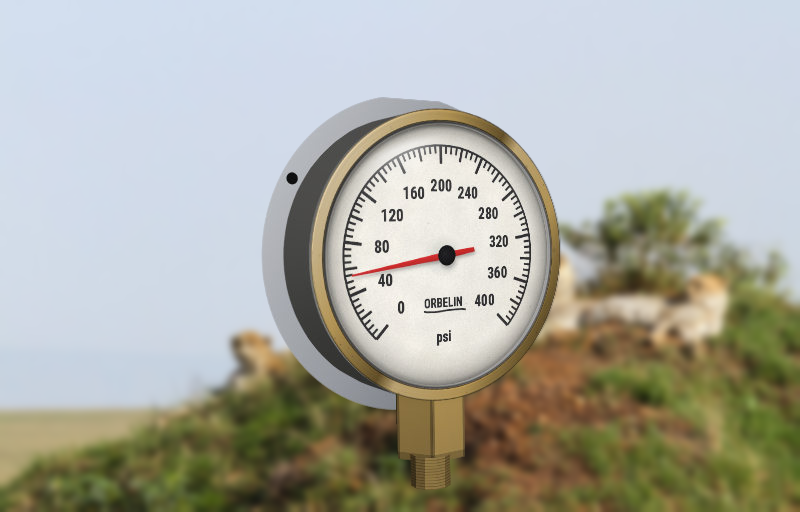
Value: 55 psi
